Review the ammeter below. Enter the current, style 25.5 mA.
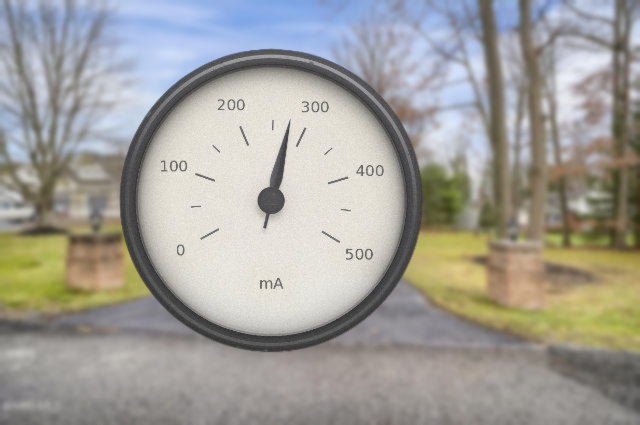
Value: 275 mA
